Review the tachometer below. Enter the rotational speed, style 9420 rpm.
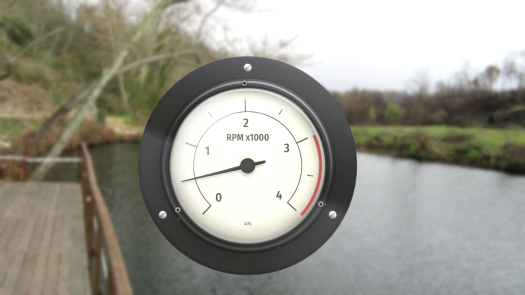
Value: 500 rpm
